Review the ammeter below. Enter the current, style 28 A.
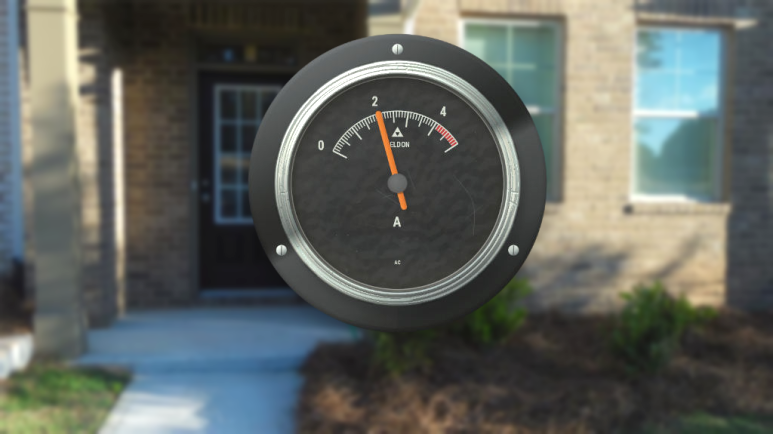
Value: 2 A
